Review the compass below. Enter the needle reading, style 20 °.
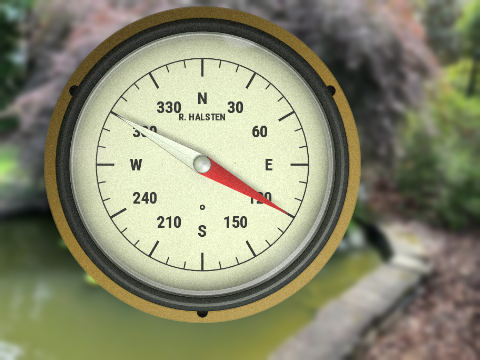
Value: 120 °
